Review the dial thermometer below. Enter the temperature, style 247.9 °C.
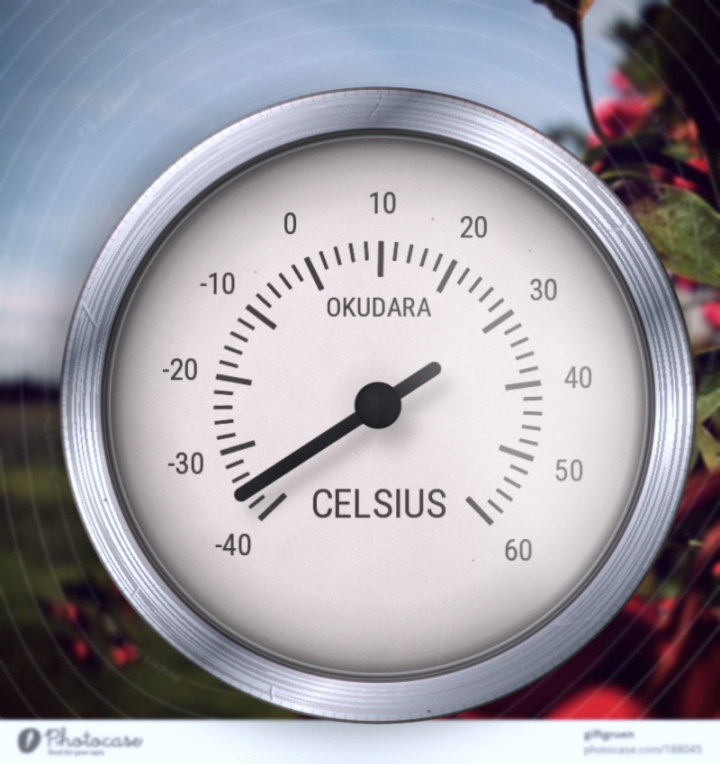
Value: -36 °C
